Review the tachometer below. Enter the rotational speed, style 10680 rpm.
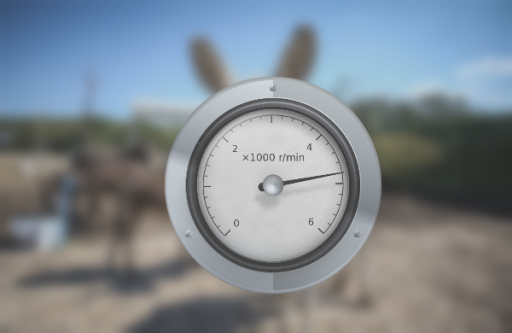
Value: 4800 rpm
